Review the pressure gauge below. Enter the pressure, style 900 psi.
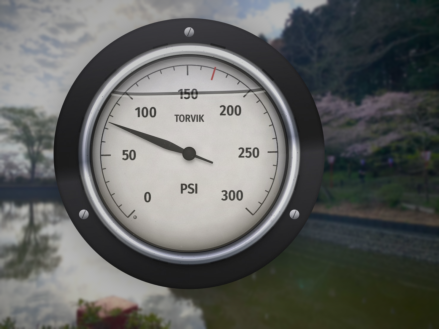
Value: 75 psi
